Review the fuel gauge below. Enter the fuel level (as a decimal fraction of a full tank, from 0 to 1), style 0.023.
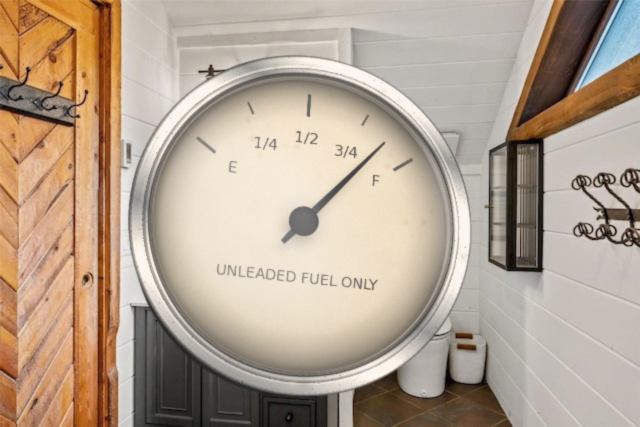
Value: 0.875
